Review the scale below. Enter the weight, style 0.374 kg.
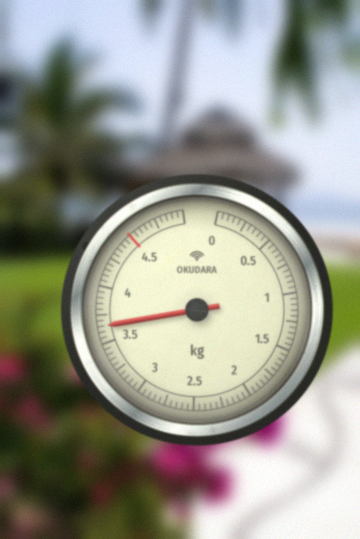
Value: 3.65 kg
